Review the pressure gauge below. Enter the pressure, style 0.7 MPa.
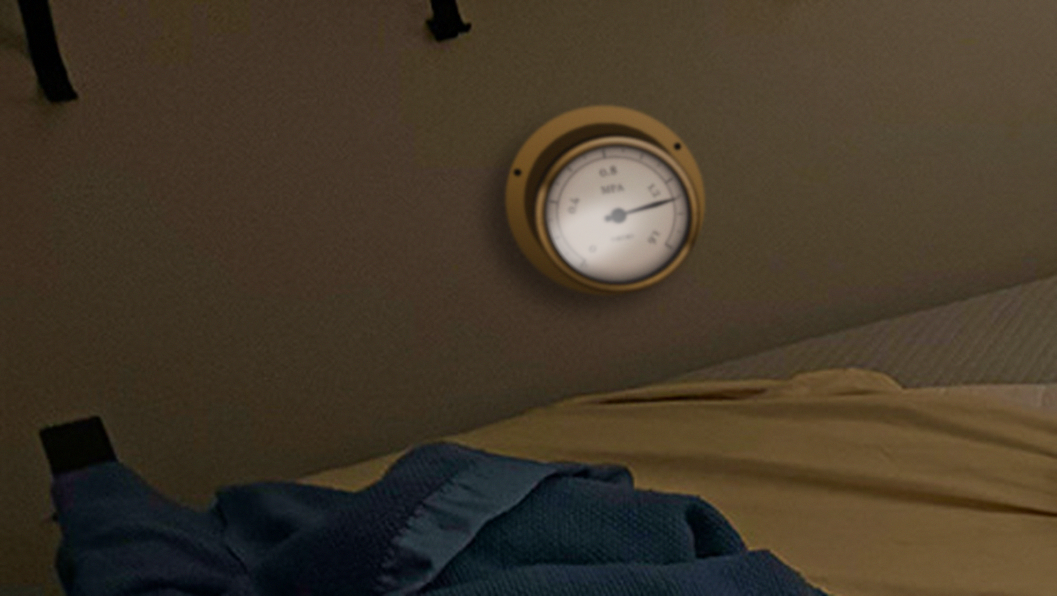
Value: 1.3 MPa
